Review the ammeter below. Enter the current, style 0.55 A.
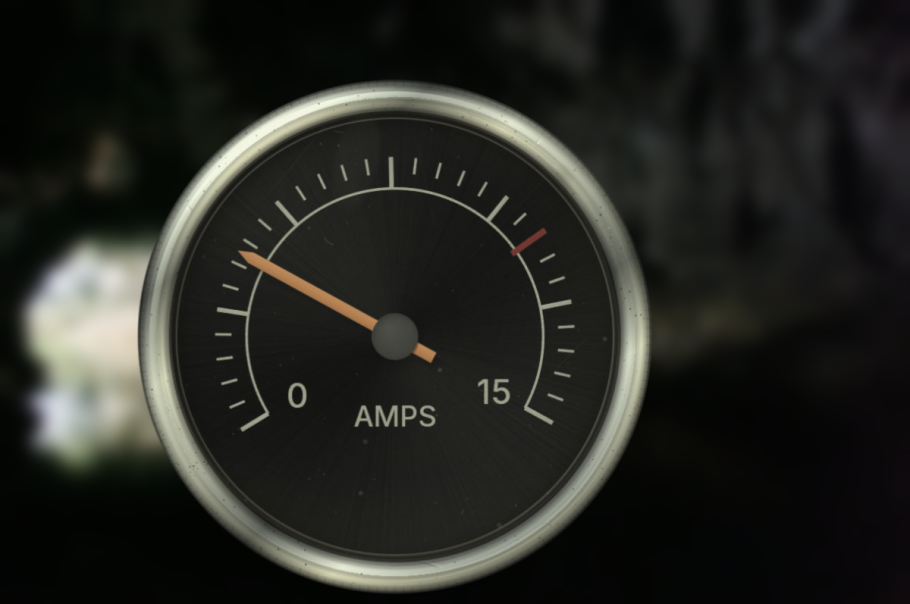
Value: 3.75 A
